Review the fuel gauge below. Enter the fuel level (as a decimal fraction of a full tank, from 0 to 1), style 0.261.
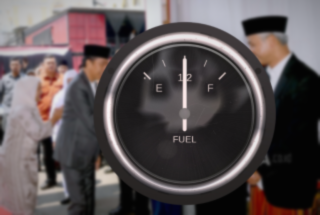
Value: 0.5
